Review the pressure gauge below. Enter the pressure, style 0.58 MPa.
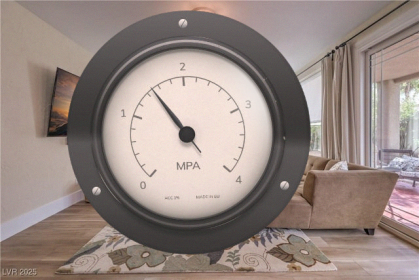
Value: 1.5 MPa
